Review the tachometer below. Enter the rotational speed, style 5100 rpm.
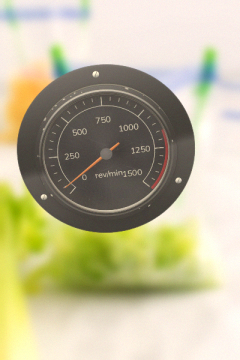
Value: 50 rpm
